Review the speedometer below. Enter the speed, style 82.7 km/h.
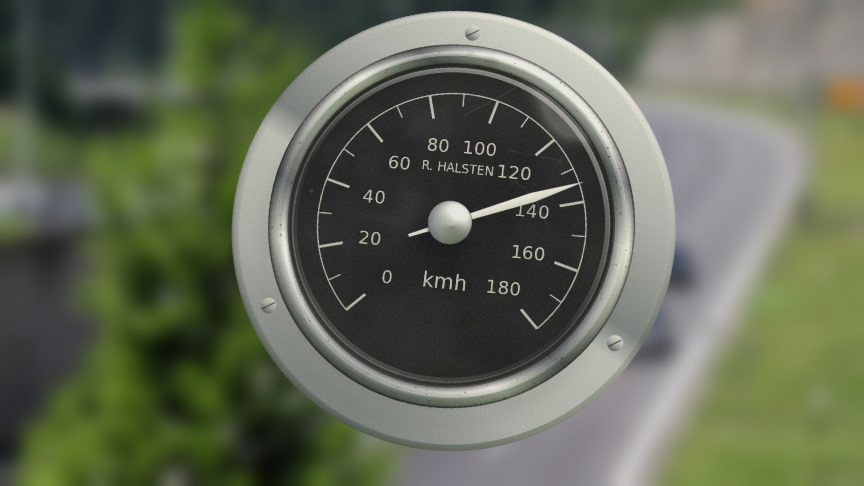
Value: 135 km/h
